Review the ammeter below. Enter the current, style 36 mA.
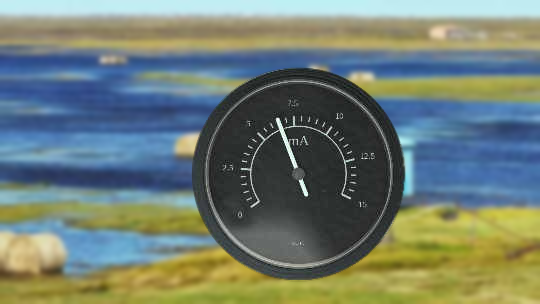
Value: 6.5 mA
